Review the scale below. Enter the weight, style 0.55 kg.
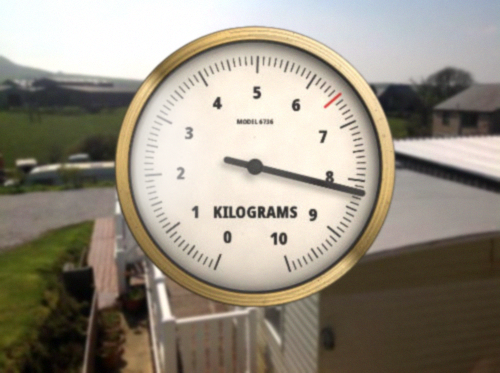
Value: 8.2 kg
